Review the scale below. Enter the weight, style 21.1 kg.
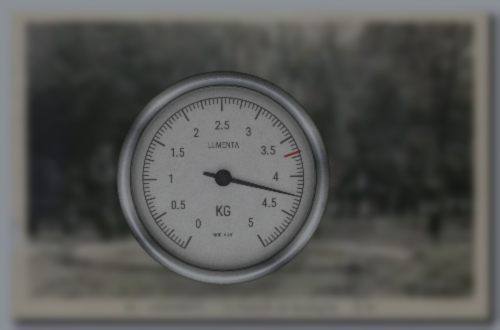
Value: 4.25 kg
